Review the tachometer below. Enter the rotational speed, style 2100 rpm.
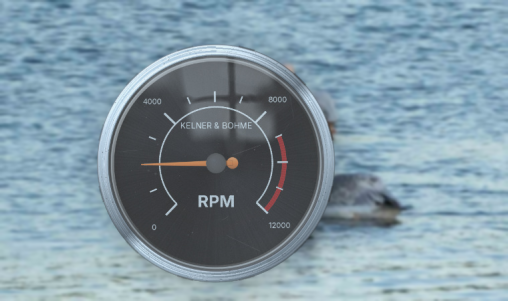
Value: 2000 rpm
